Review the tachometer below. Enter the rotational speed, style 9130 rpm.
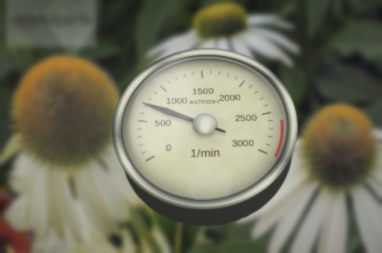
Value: 700 rpm
